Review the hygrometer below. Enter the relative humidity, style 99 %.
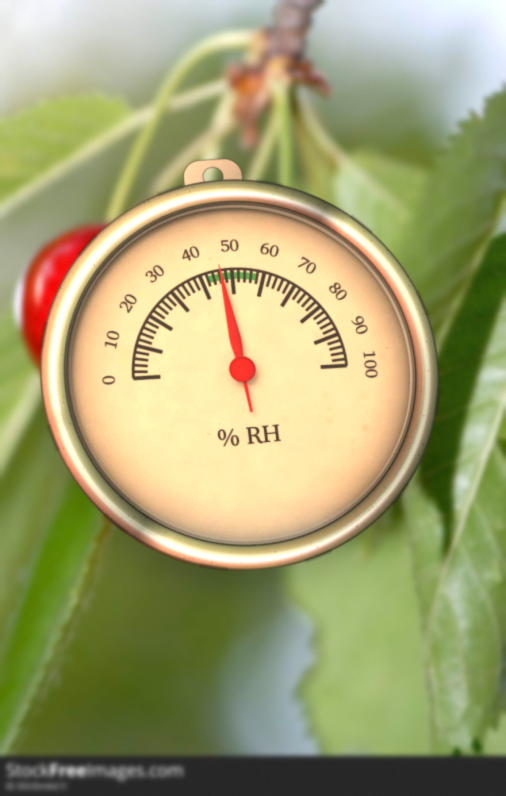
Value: 46 %
